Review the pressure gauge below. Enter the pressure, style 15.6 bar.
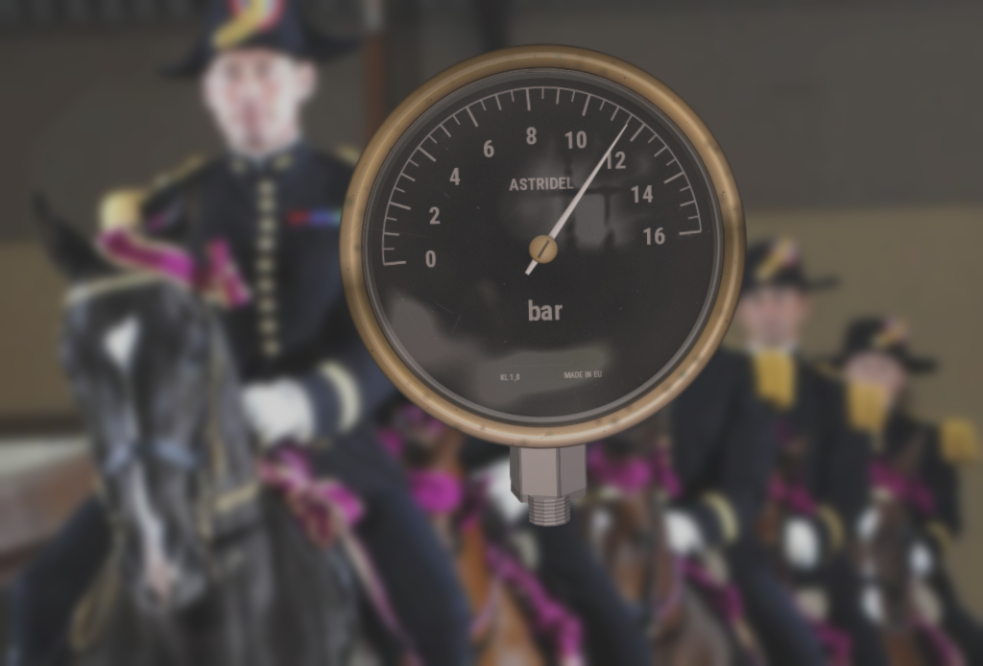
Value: 11.5 bar
